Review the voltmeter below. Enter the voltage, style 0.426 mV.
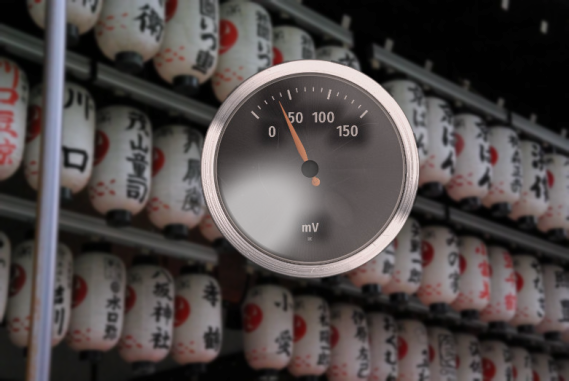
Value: 35 mV
